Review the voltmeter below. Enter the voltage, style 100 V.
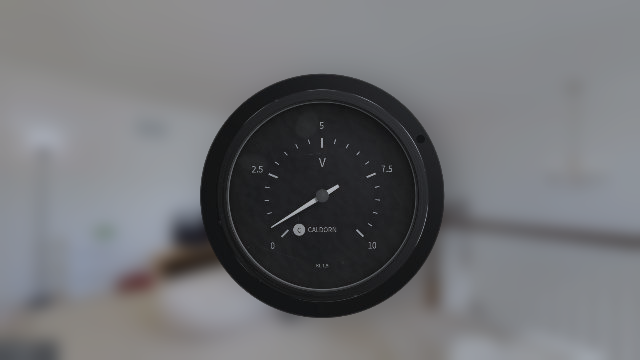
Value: 0.5 V
